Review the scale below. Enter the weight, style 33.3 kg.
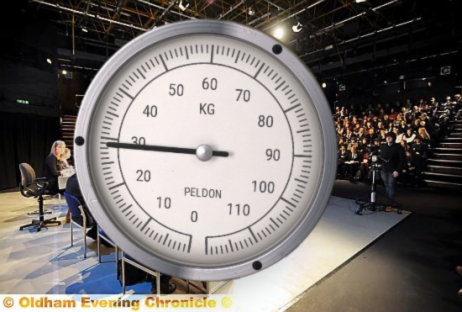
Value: 29 kg
